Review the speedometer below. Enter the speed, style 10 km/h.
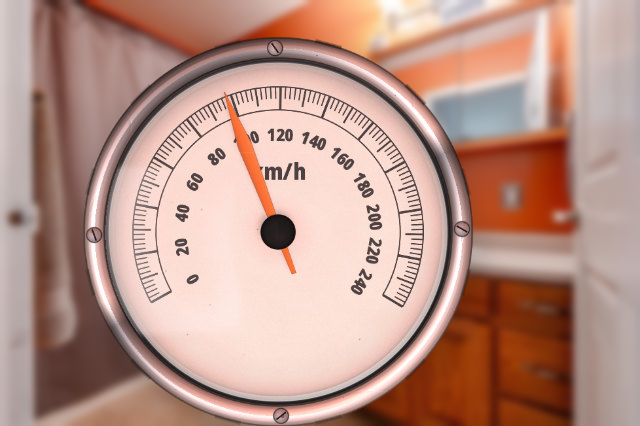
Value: 98 km/h
